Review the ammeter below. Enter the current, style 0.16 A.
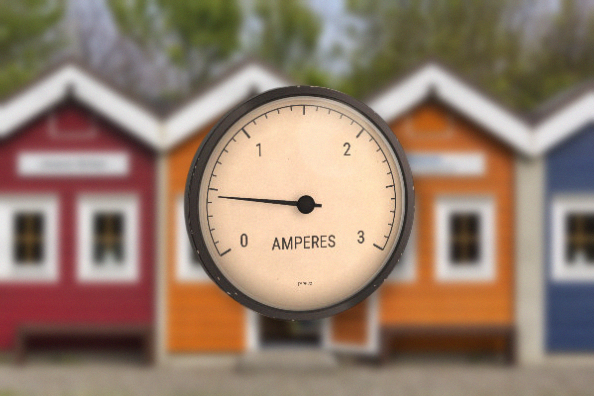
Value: 0.45 A
